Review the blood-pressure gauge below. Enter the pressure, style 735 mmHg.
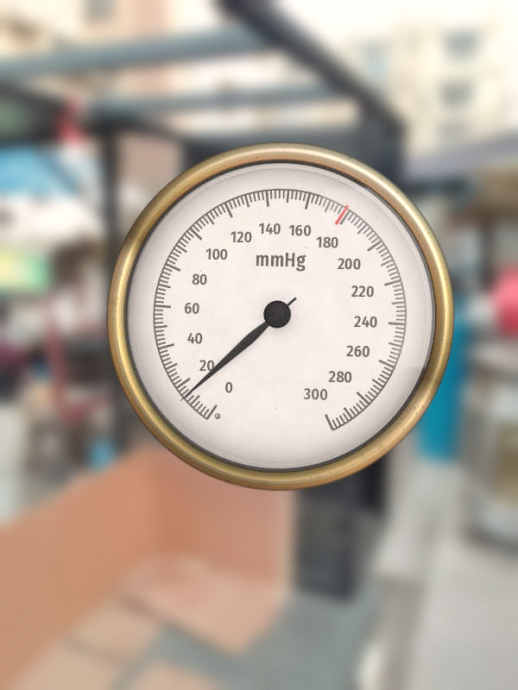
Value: 14 mmHg
